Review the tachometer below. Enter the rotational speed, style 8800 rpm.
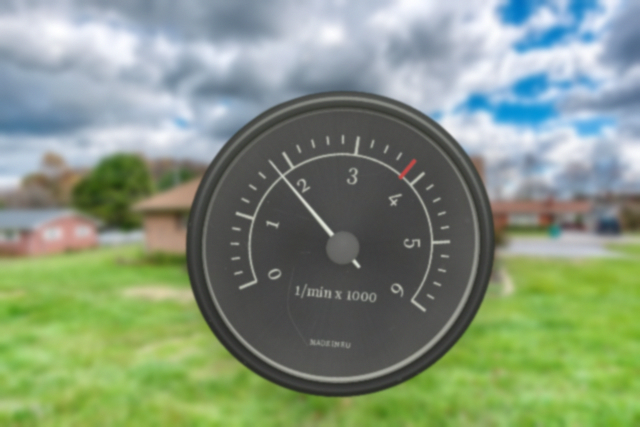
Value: 1800 rpm
